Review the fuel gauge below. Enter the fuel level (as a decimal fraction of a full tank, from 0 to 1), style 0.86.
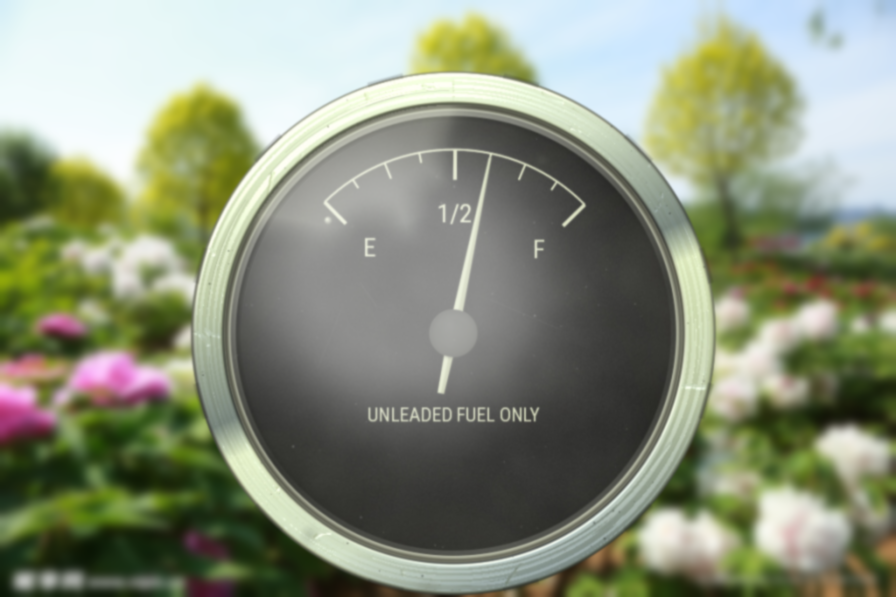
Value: 0.625
